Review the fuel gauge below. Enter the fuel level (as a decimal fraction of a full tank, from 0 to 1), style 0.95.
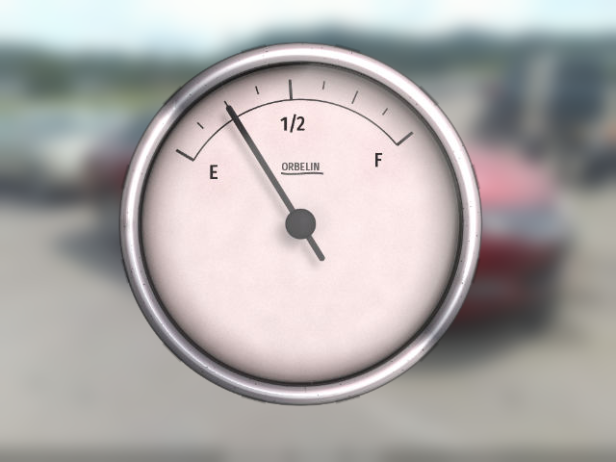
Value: 0.25
